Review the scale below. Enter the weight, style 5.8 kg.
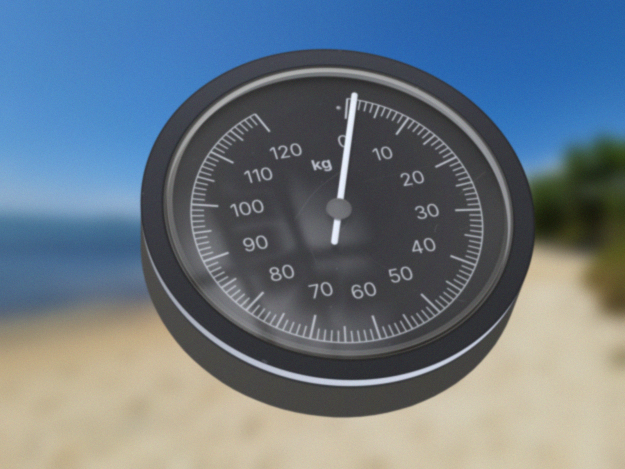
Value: 1 kg
